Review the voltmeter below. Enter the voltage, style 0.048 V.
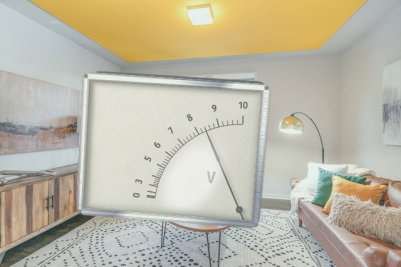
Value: 8.4 V
